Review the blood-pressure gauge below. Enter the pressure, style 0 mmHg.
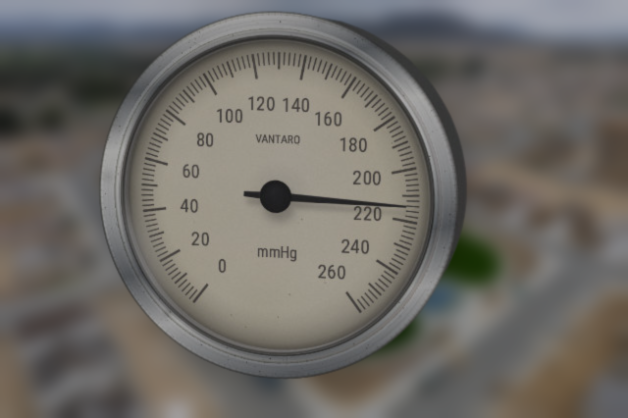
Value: 214 mmHg
